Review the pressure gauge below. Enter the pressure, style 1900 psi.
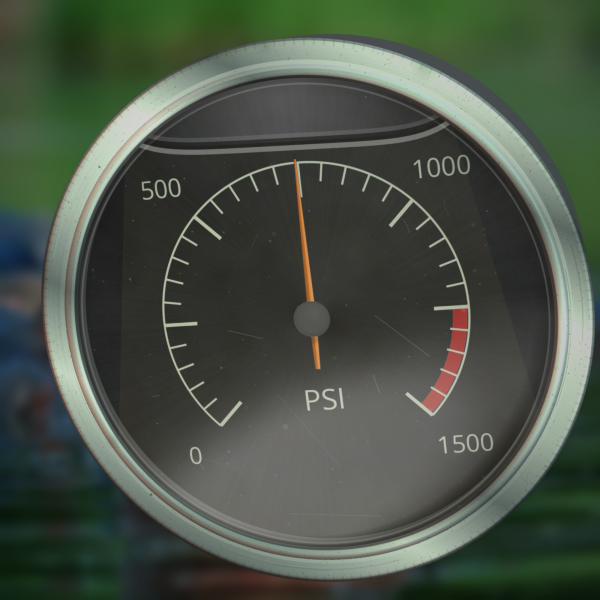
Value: 750 psi
